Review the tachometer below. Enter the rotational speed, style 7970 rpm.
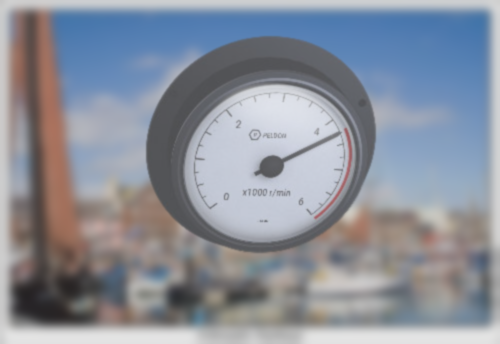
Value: 4250 rpm
